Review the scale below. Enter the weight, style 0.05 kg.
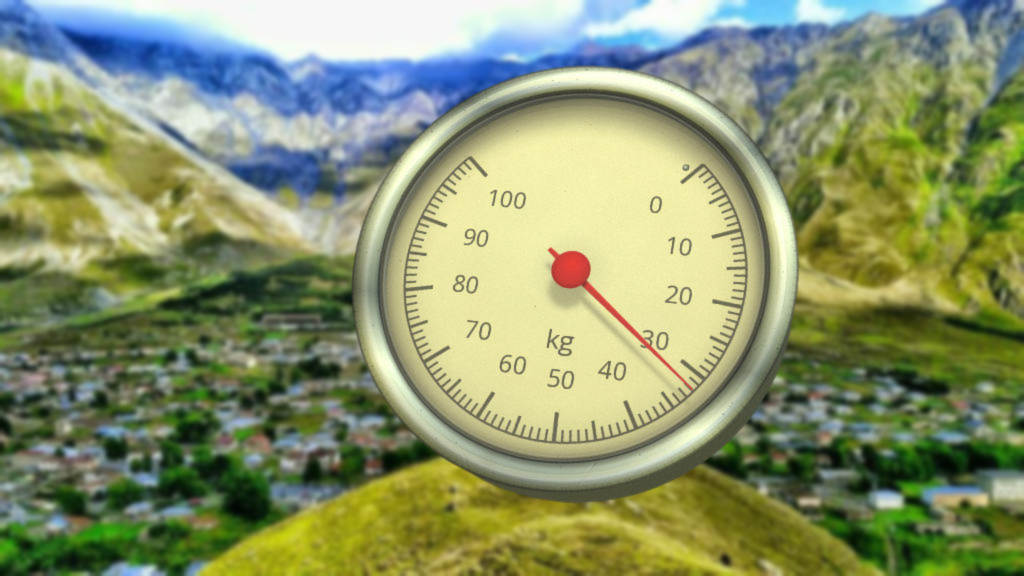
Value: 32 kg
